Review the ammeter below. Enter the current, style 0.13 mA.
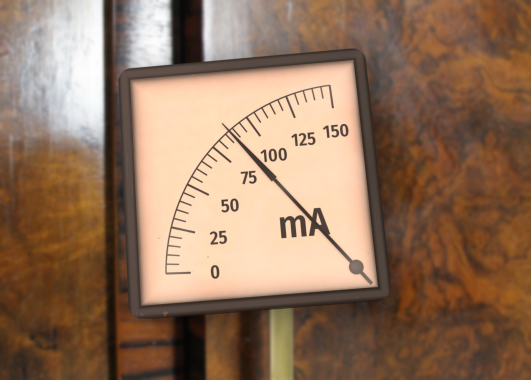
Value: 87.5 mA
